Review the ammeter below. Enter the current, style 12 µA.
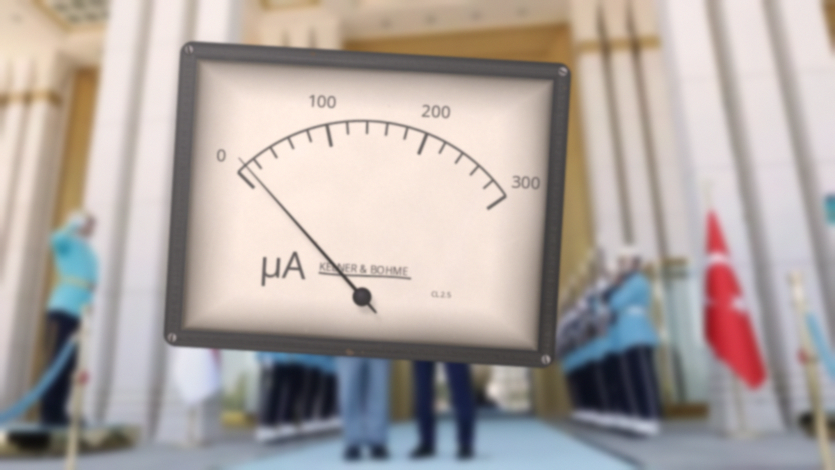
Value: 10 µA
